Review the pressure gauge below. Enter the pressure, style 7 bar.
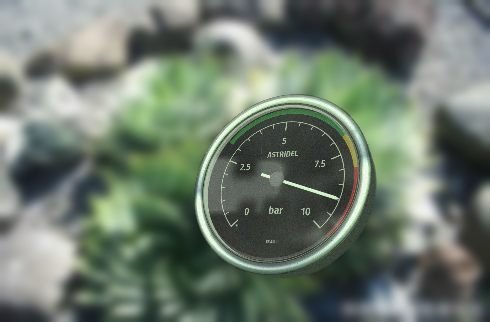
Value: 9 bar
